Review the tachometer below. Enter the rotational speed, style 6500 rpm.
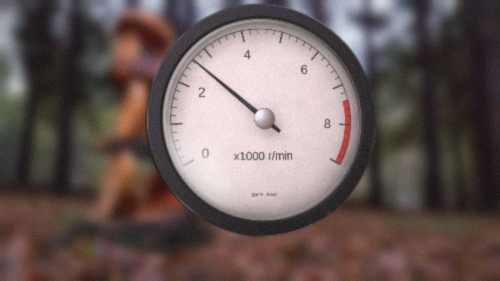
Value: 2600 rpm
